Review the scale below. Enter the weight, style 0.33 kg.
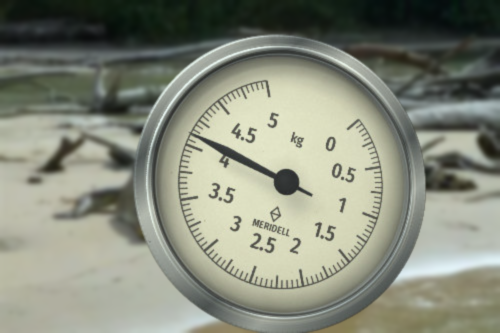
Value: 4.1 kg
